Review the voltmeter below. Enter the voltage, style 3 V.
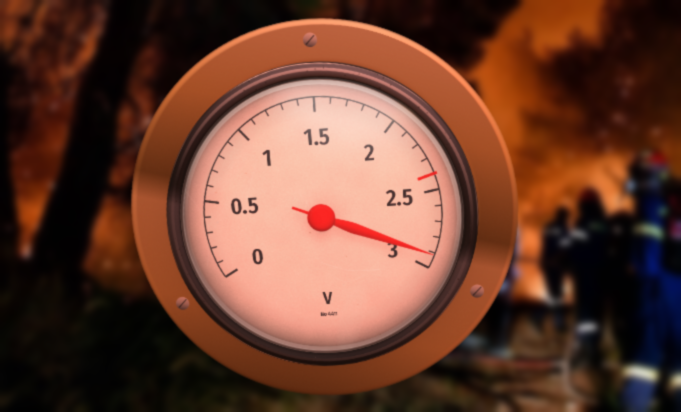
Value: 2.9 V
